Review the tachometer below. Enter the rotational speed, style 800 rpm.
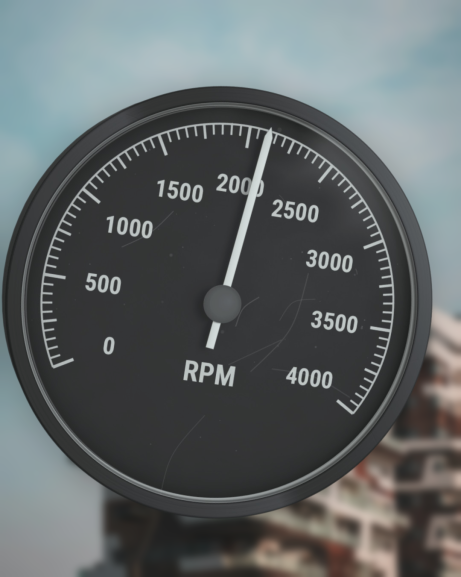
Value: 2100 rpm
